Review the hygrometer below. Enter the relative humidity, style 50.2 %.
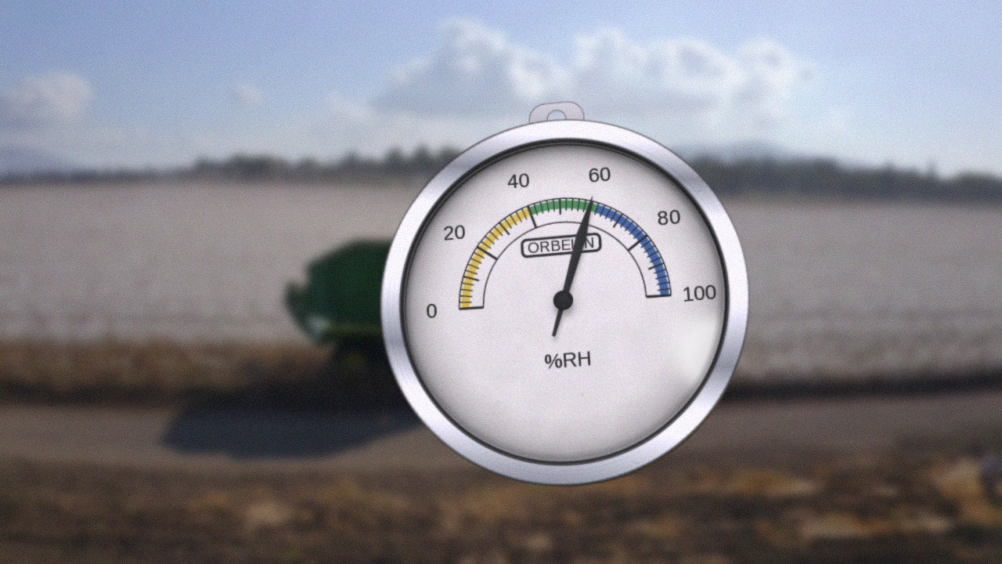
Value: 60 %
